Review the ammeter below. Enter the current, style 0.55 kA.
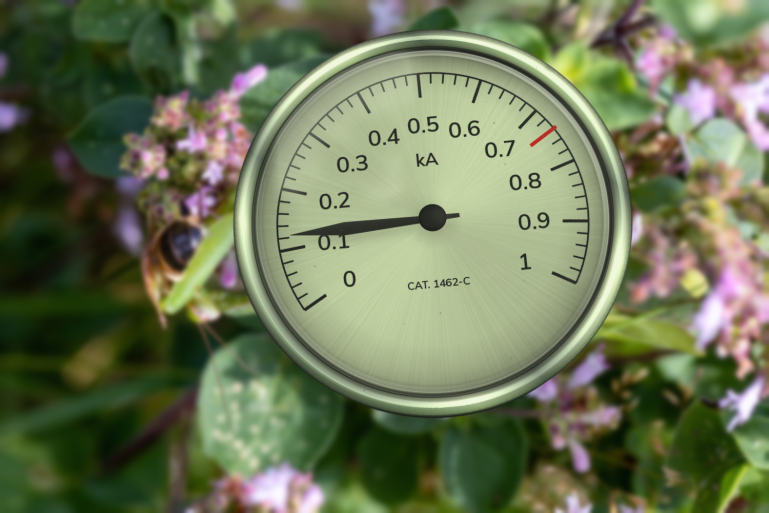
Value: 0.12 kA
